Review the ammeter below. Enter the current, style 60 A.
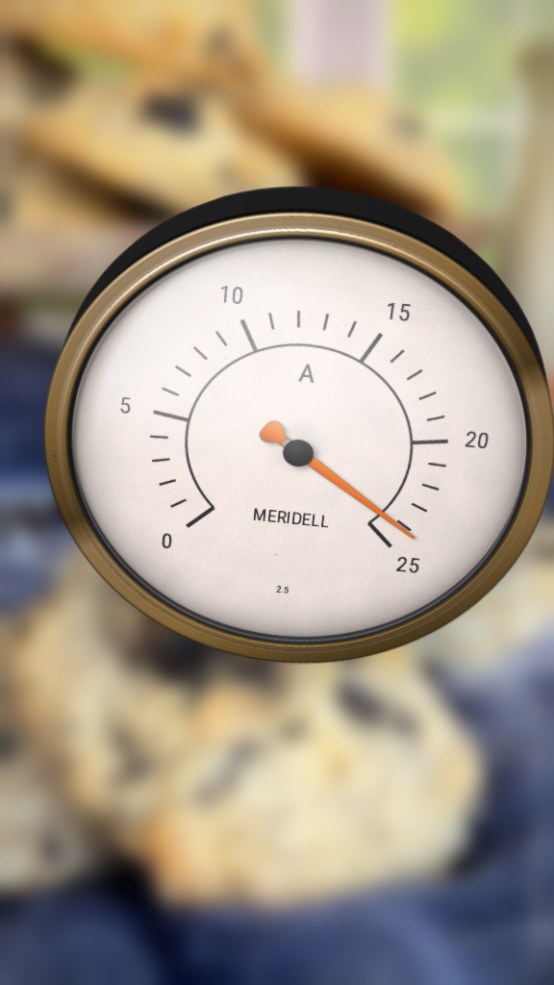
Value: 24 A
